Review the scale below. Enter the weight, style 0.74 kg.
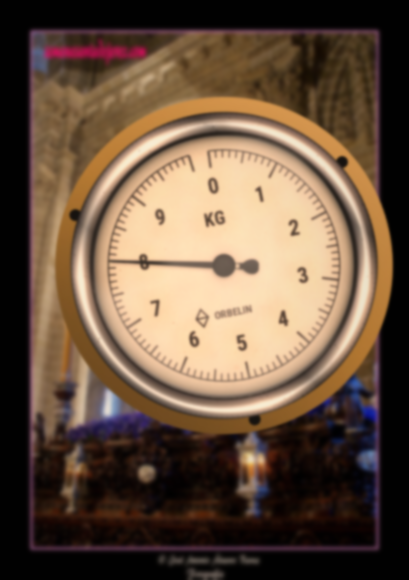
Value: 8 kg
